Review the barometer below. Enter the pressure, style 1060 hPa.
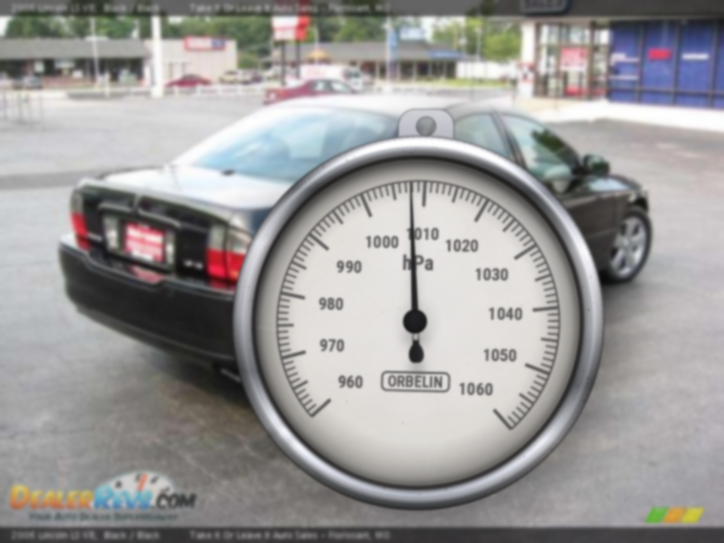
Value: 1008 hPa
